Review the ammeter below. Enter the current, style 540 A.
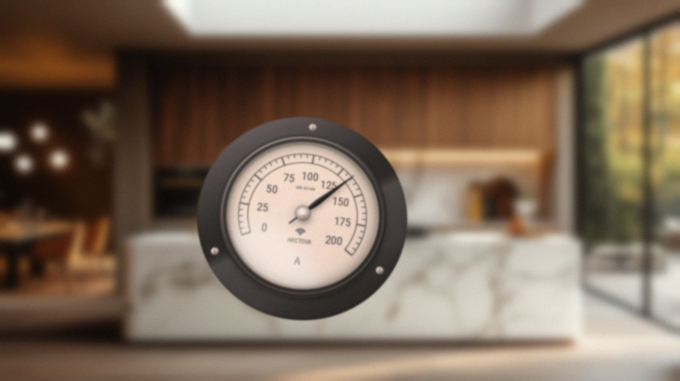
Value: 135 A
